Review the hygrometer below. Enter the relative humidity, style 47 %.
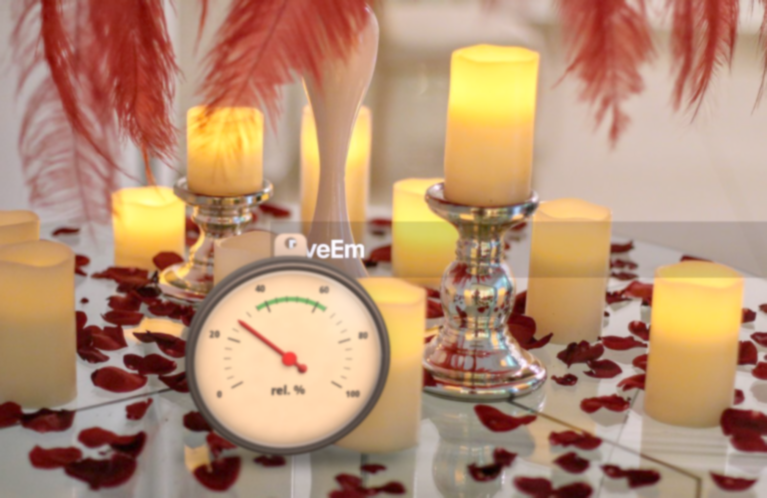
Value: 28 %
